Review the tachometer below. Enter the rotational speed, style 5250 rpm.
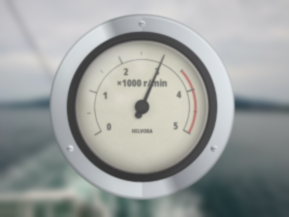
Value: 3000 rpm
